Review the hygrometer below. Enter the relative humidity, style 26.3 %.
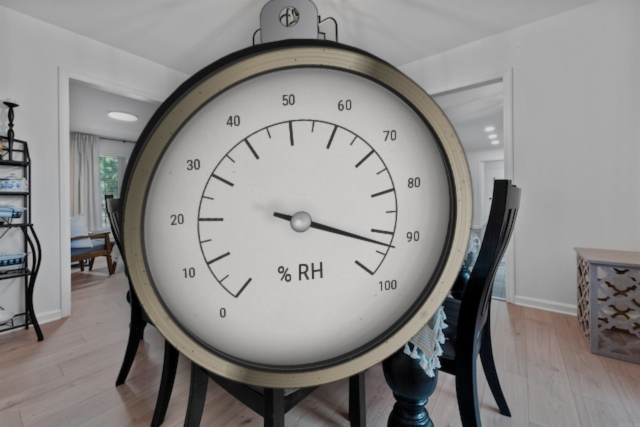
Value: 92.5 %
